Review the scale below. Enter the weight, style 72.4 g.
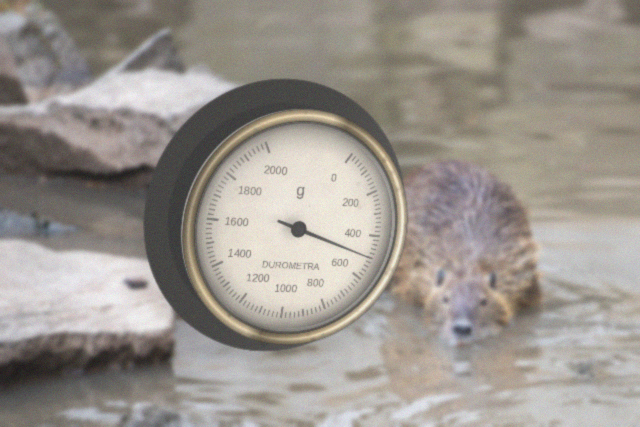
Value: 500 g
